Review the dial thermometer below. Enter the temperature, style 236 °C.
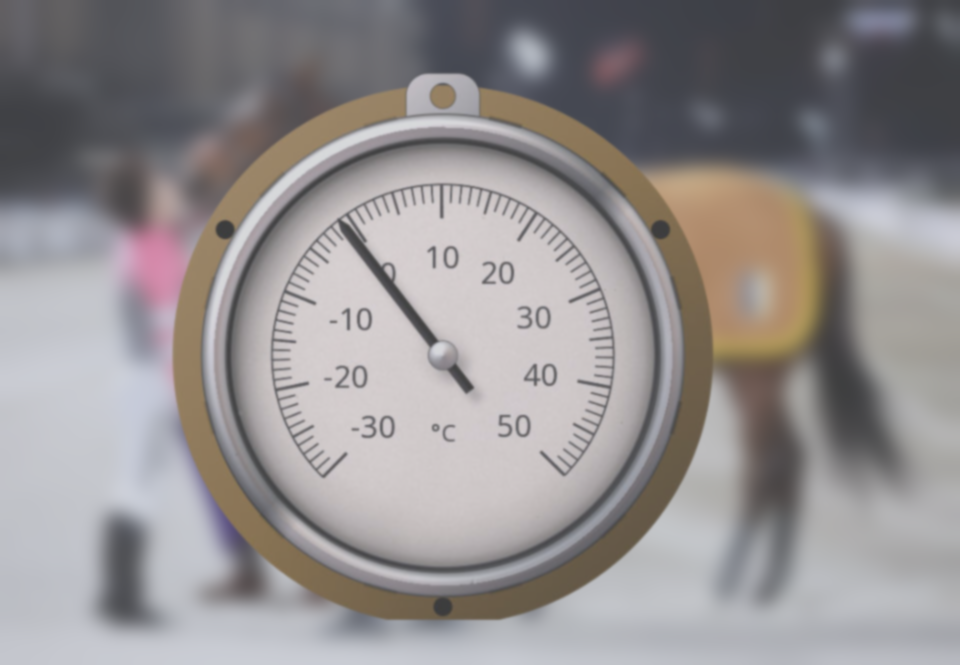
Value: -1 °C
